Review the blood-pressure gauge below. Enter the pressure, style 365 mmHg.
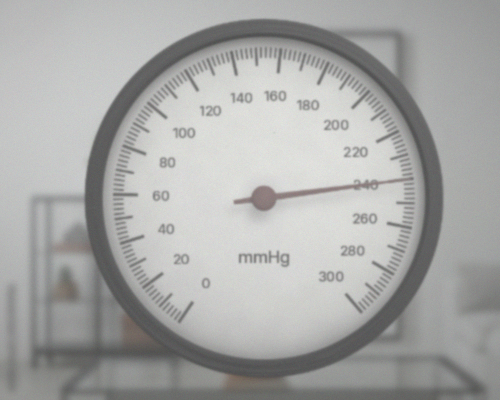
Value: 240 mmHg
